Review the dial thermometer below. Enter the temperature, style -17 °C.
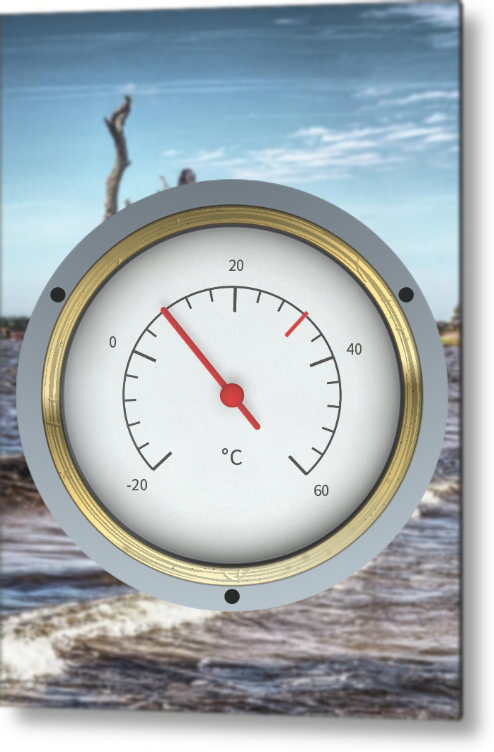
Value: 8 °C
